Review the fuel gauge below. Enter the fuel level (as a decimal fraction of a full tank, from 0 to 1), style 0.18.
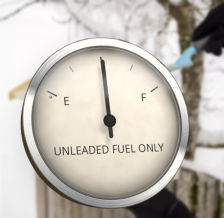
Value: 0.5
